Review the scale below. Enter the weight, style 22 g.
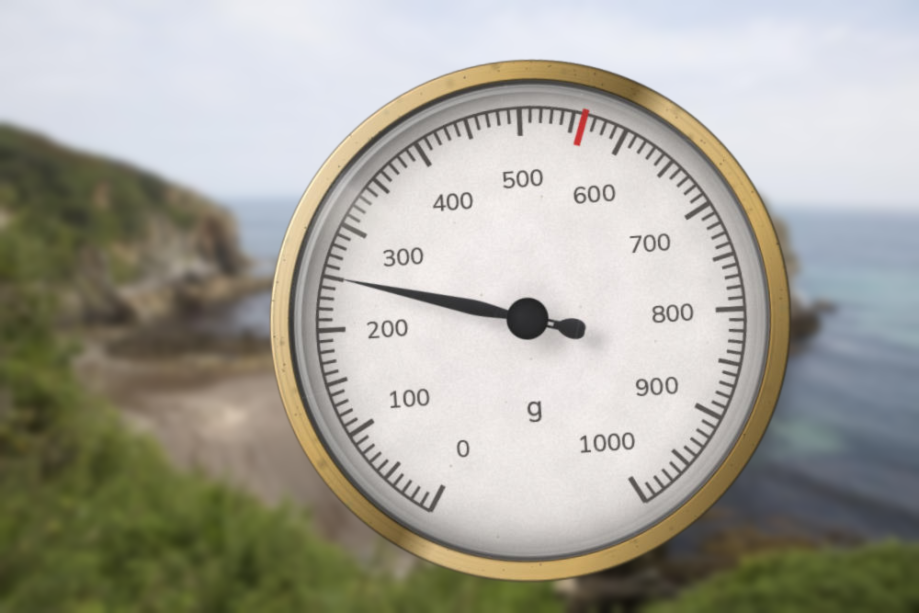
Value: 250 g
